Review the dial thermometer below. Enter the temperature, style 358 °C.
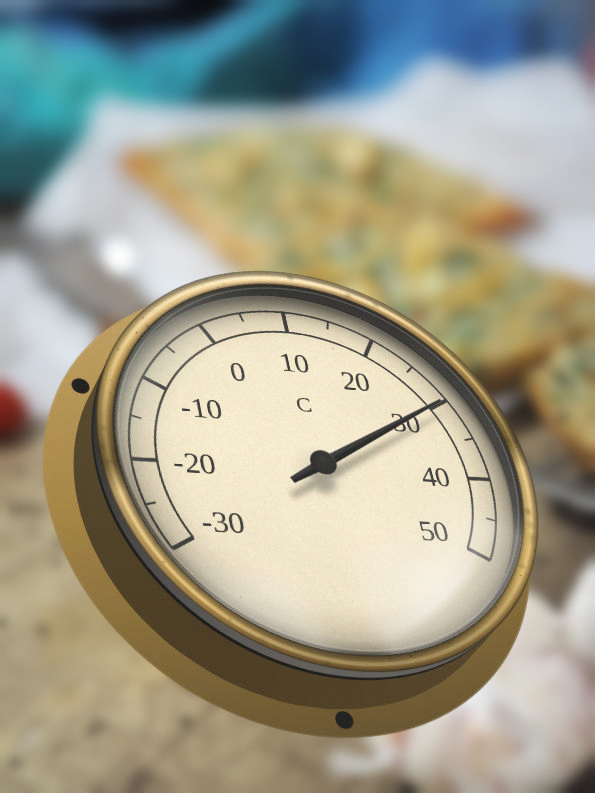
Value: 30 °C
